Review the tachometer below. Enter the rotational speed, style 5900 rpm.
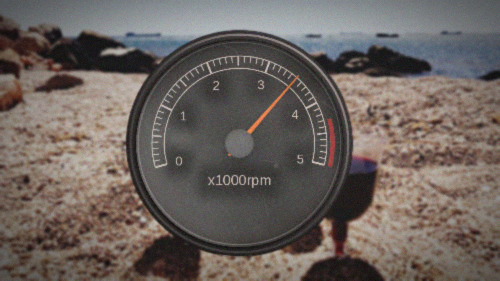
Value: 3500 rpm
